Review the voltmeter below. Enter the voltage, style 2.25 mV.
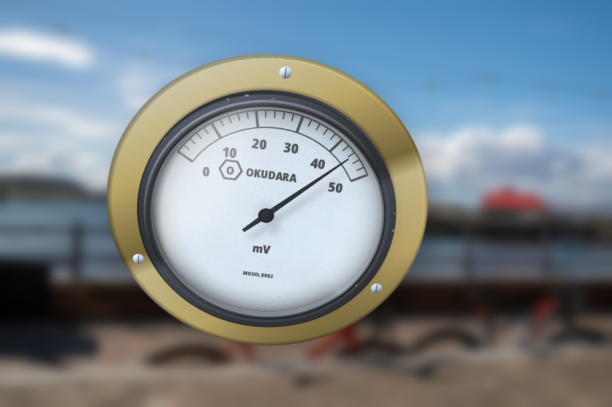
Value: 44 mV
